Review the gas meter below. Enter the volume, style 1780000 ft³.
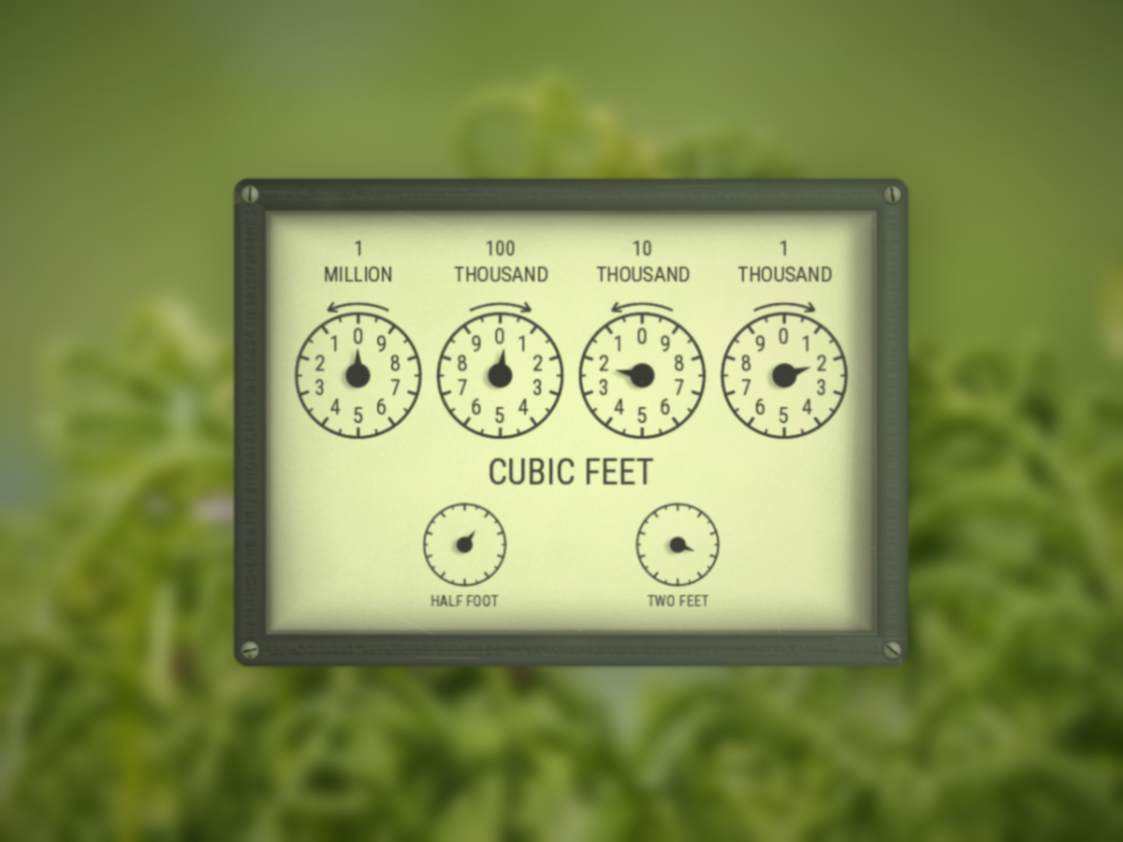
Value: 2200 ft³
